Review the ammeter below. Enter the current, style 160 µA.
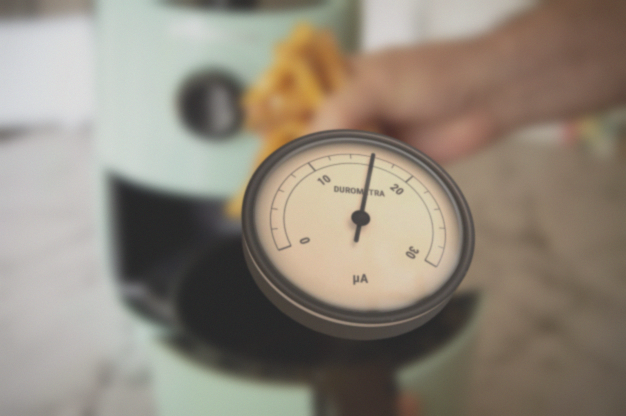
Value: 16 µA
